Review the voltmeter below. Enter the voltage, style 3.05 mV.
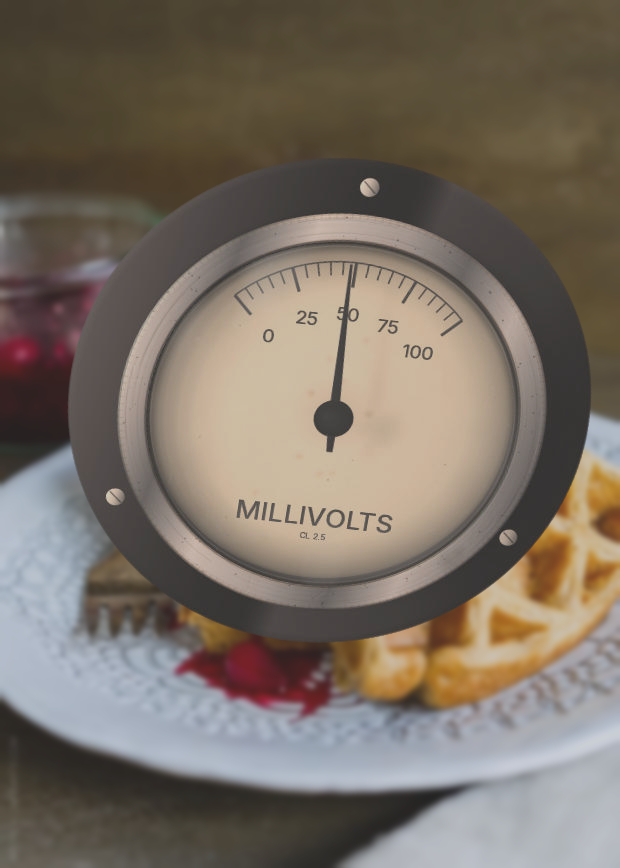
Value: 47.5 mV
